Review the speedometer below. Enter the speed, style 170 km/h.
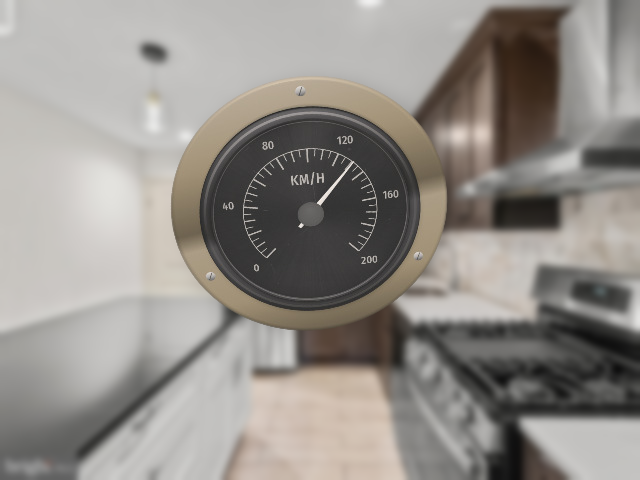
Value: 130 km/h
